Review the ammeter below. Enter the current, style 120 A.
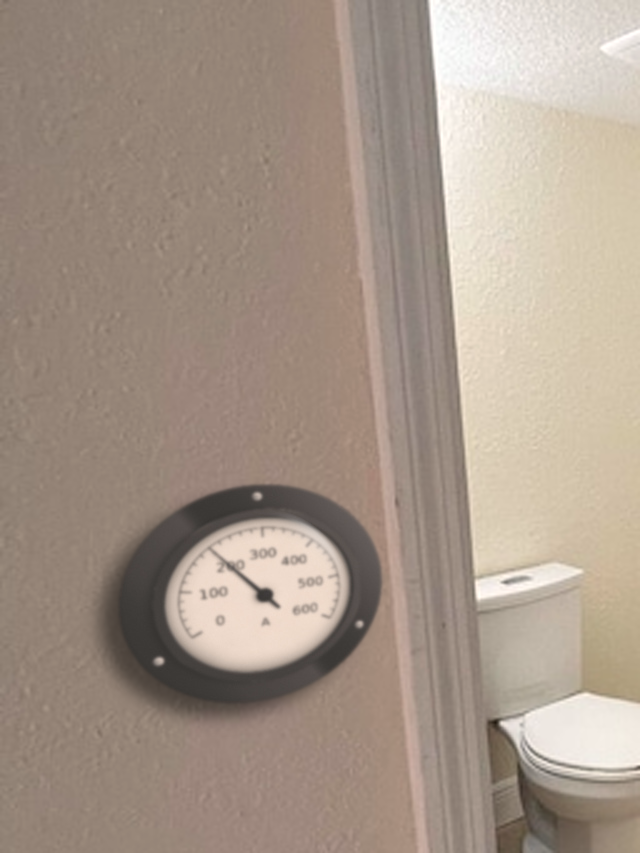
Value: 200 A
